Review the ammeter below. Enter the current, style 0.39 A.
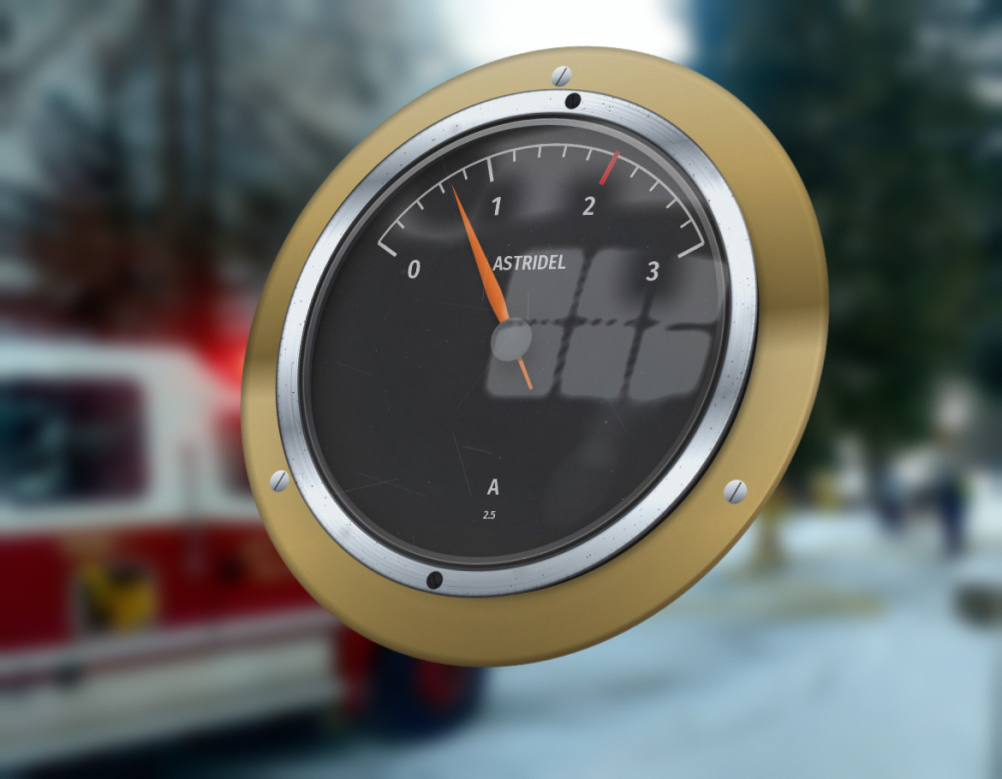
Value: 0.7 A
